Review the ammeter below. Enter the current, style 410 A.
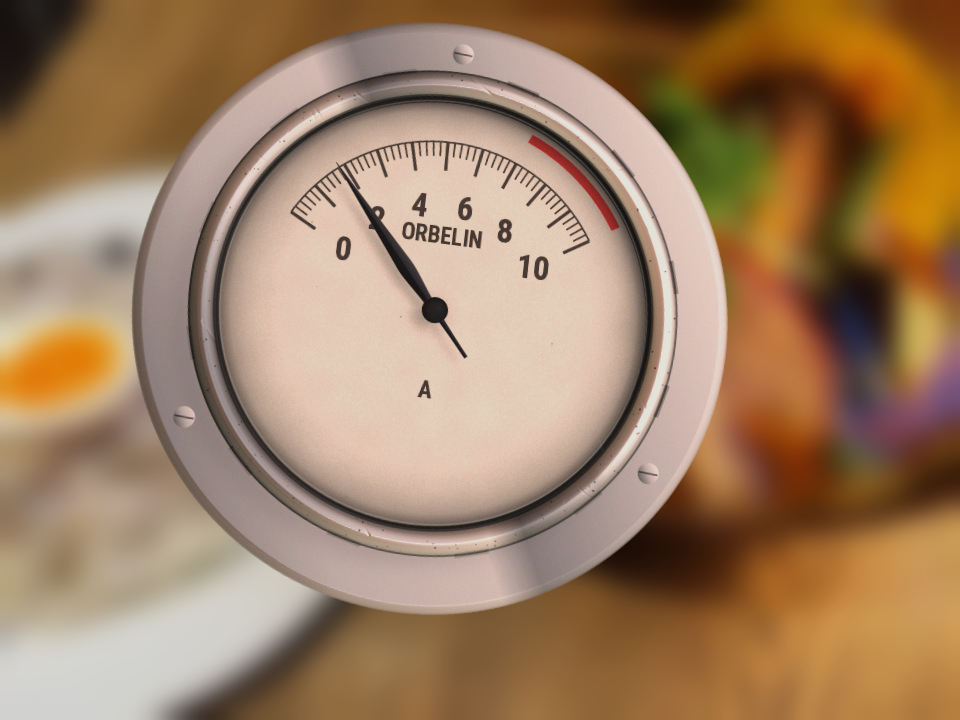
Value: 1.8 A
